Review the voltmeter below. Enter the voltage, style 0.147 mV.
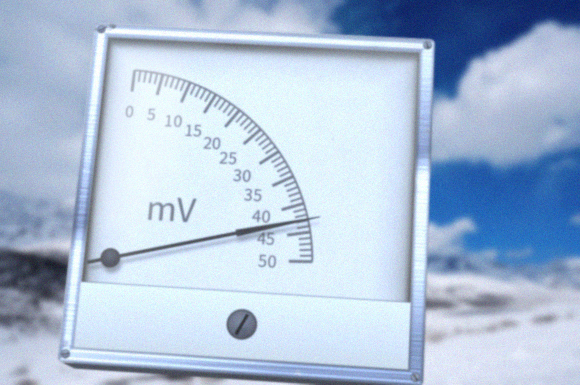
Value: 43 mV
